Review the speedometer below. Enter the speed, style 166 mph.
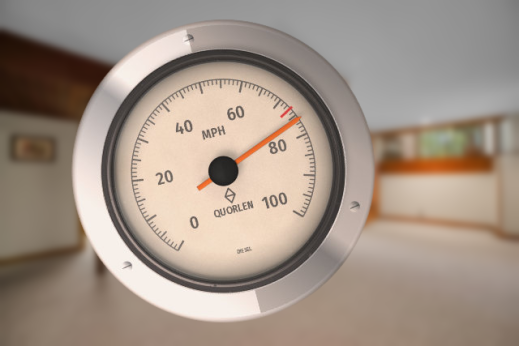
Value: 76 mph
